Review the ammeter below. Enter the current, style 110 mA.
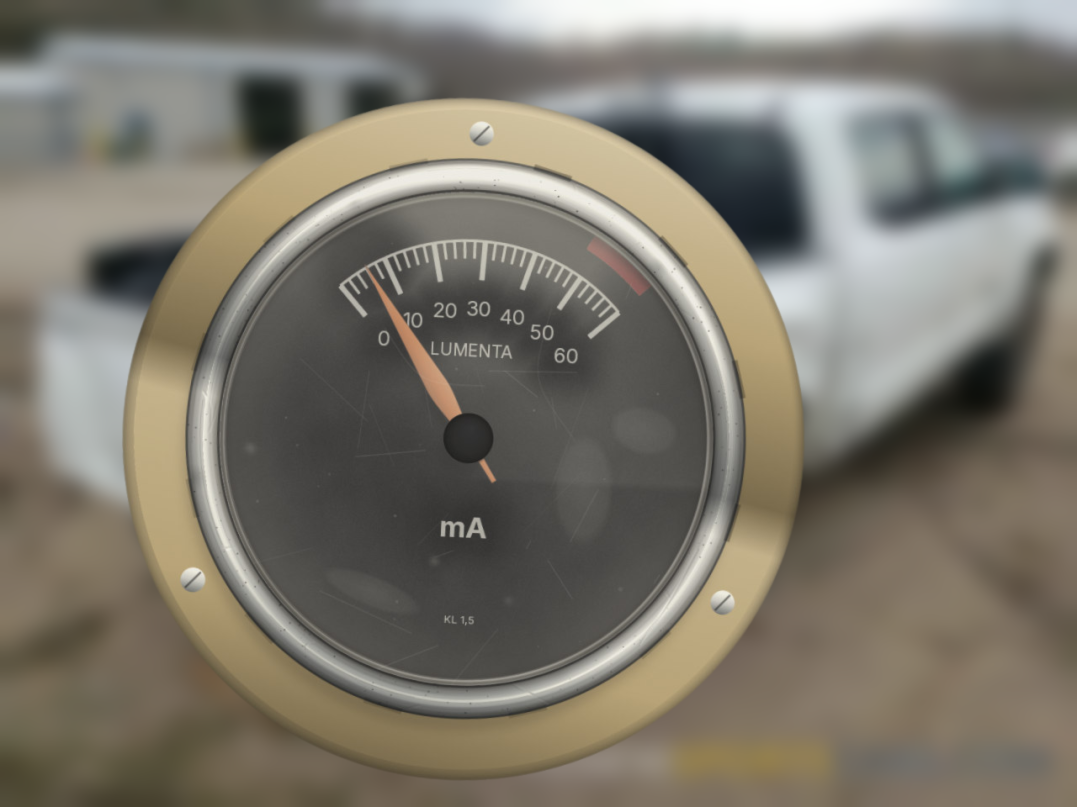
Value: 6 mA
